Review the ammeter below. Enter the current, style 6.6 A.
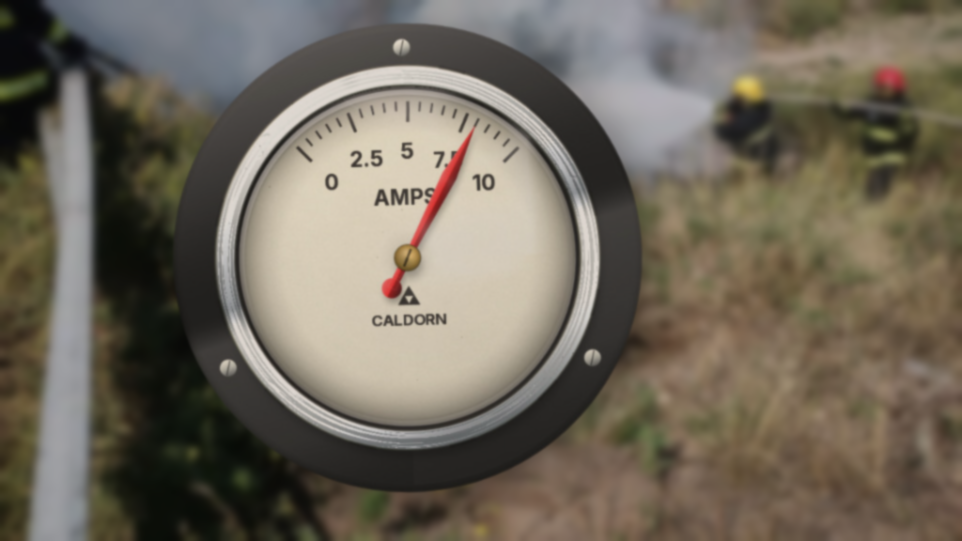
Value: 8 A
